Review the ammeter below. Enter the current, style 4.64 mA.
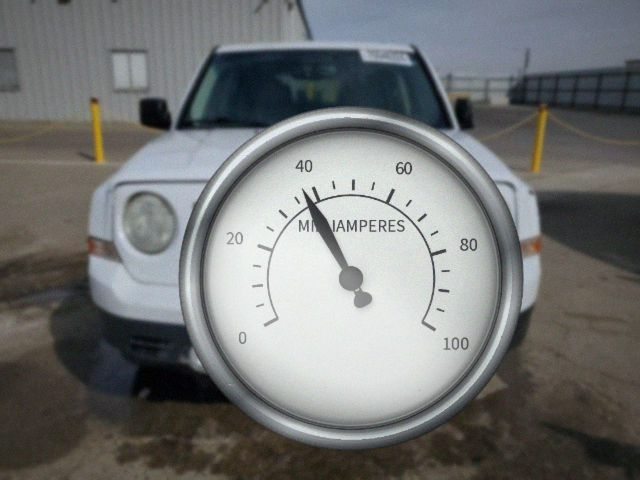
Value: 37.5 mA
